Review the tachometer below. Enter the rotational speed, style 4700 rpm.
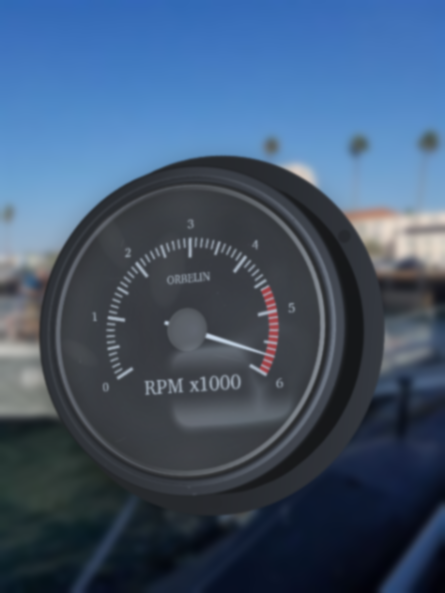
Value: 5700 rpm
